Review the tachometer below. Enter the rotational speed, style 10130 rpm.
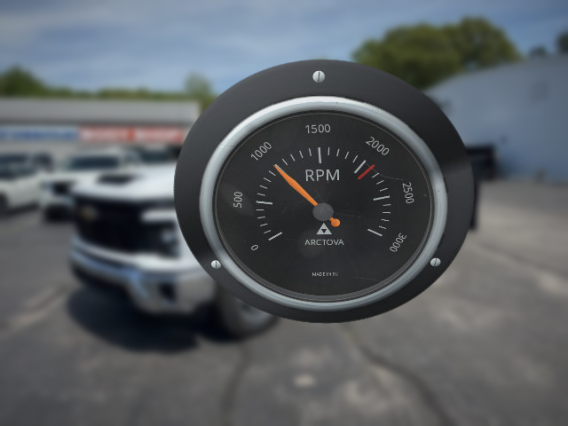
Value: 1000 rpm
